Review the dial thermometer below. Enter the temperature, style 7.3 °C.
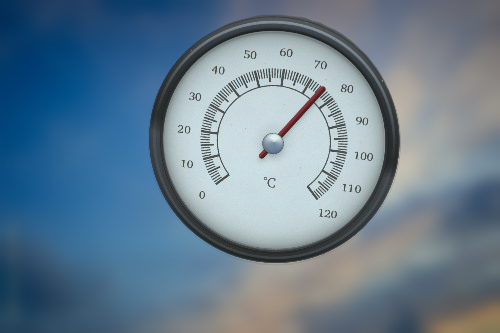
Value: 75 °C
